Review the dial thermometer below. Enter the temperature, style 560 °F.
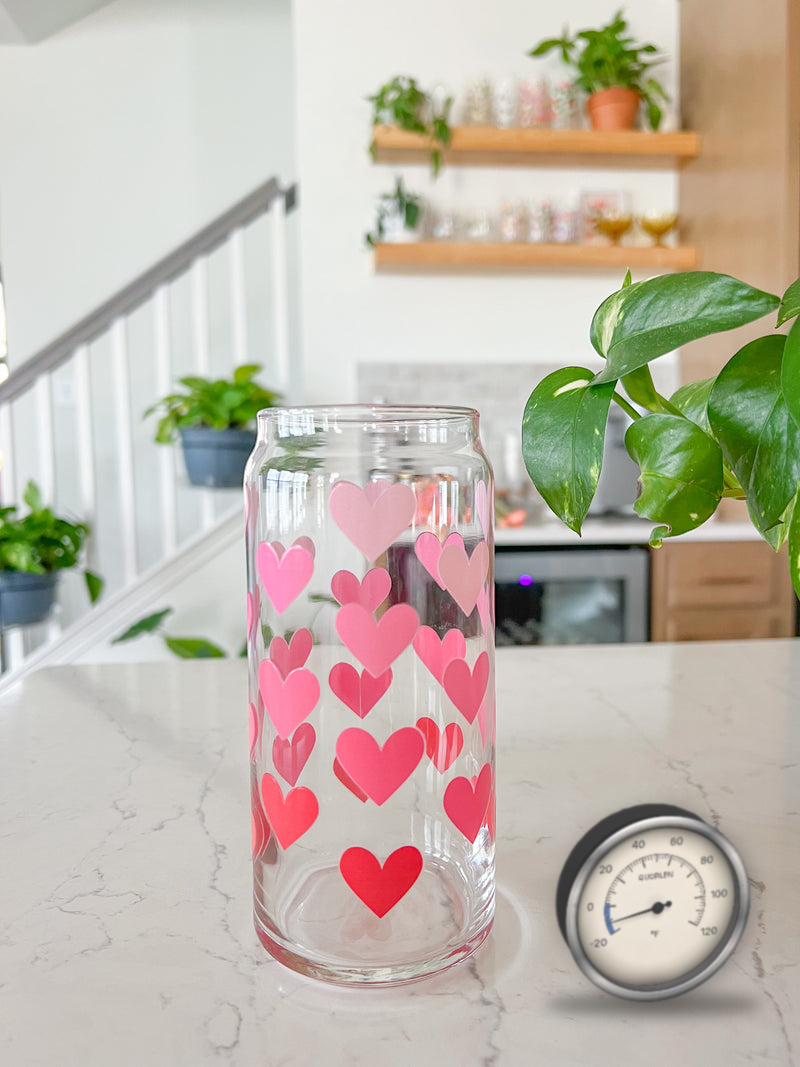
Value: -10 °F
